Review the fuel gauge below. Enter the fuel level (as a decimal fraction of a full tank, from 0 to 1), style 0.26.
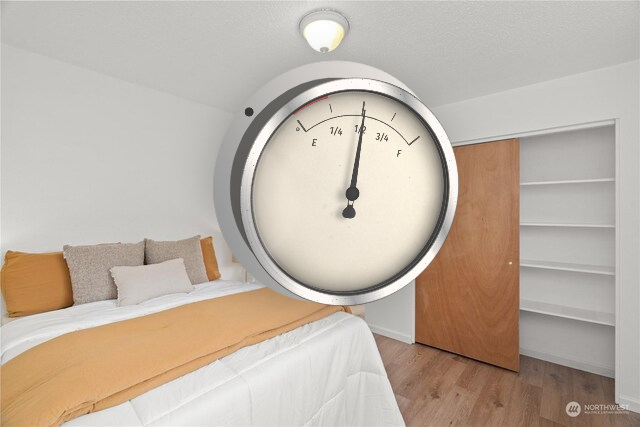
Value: 0.5
